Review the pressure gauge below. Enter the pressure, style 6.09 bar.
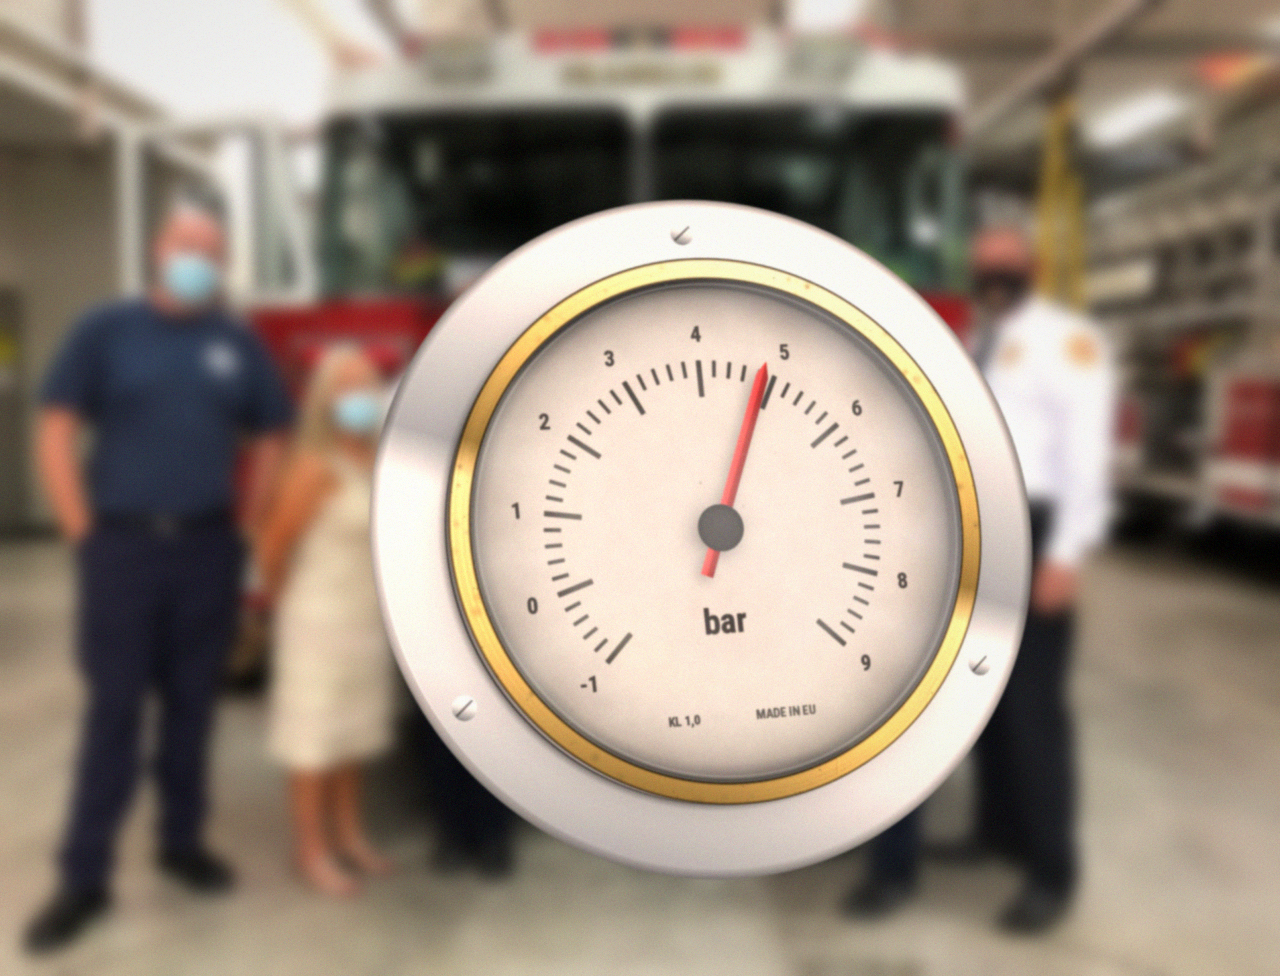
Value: 4.8 bar
